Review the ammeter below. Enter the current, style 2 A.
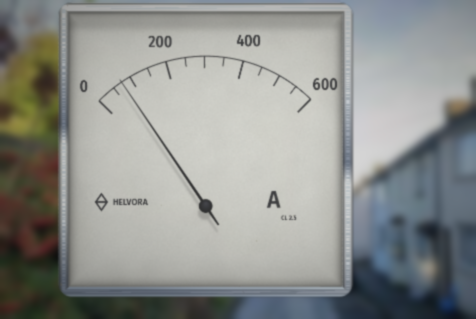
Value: 75 A
